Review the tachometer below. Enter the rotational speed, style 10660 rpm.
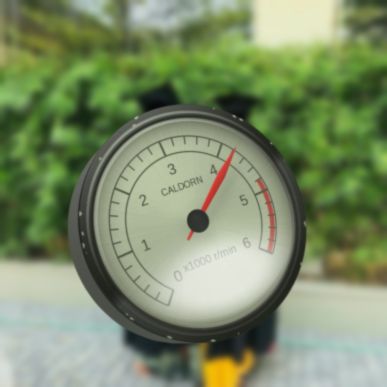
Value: 4200 rpm
